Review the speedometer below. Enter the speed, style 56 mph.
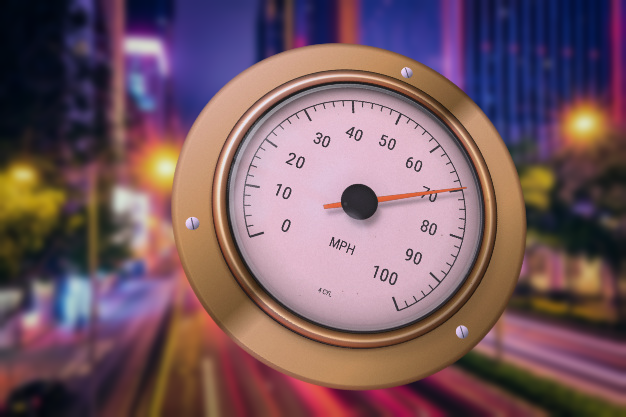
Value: 70 mph
